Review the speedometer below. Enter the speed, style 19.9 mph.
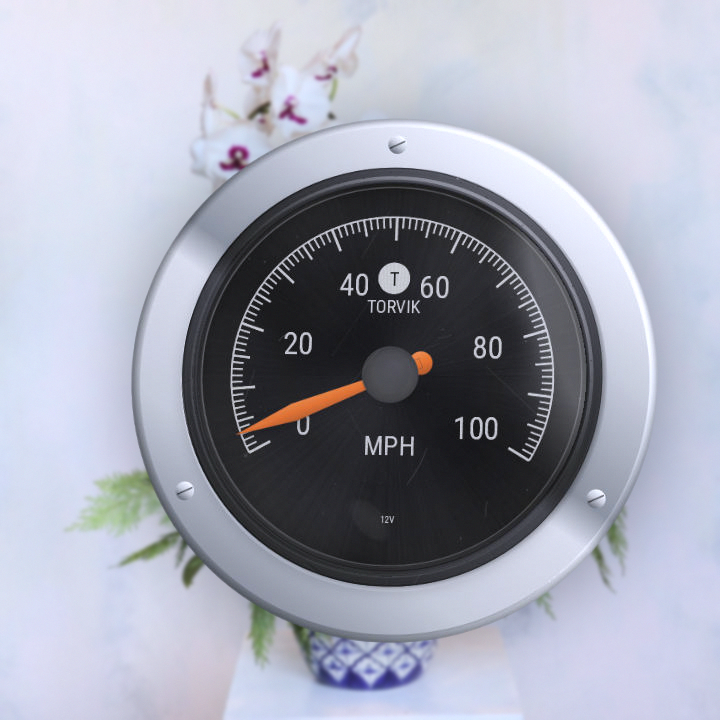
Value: 3 mph
